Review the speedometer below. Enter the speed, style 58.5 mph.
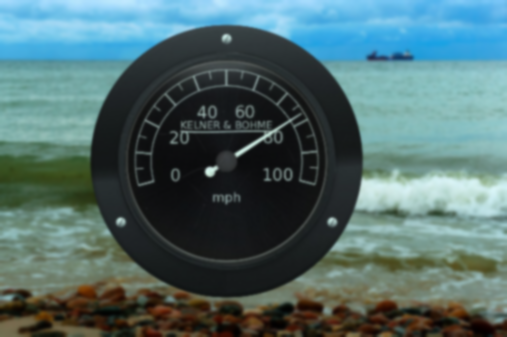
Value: 77.5 mph
